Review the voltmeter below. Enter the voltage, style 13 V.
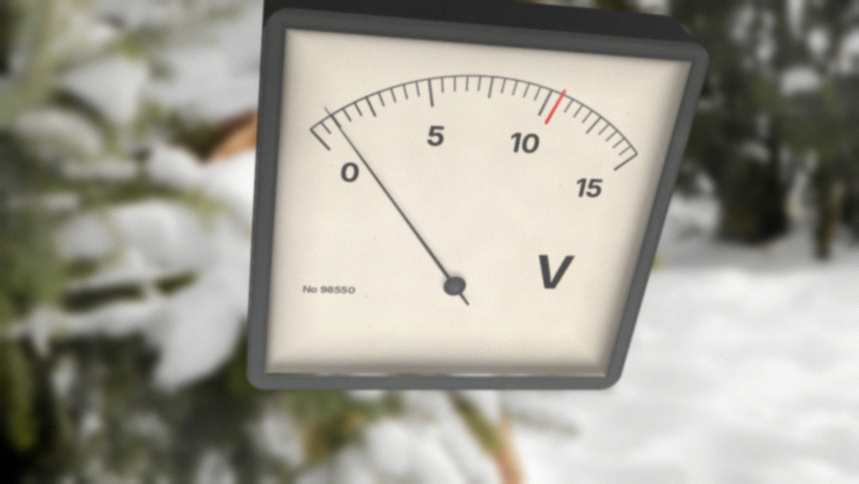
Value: 1 V
